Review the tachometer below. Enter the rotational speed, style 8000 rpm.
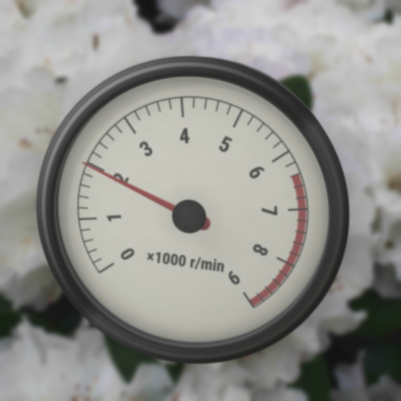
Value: 2000 rpm
